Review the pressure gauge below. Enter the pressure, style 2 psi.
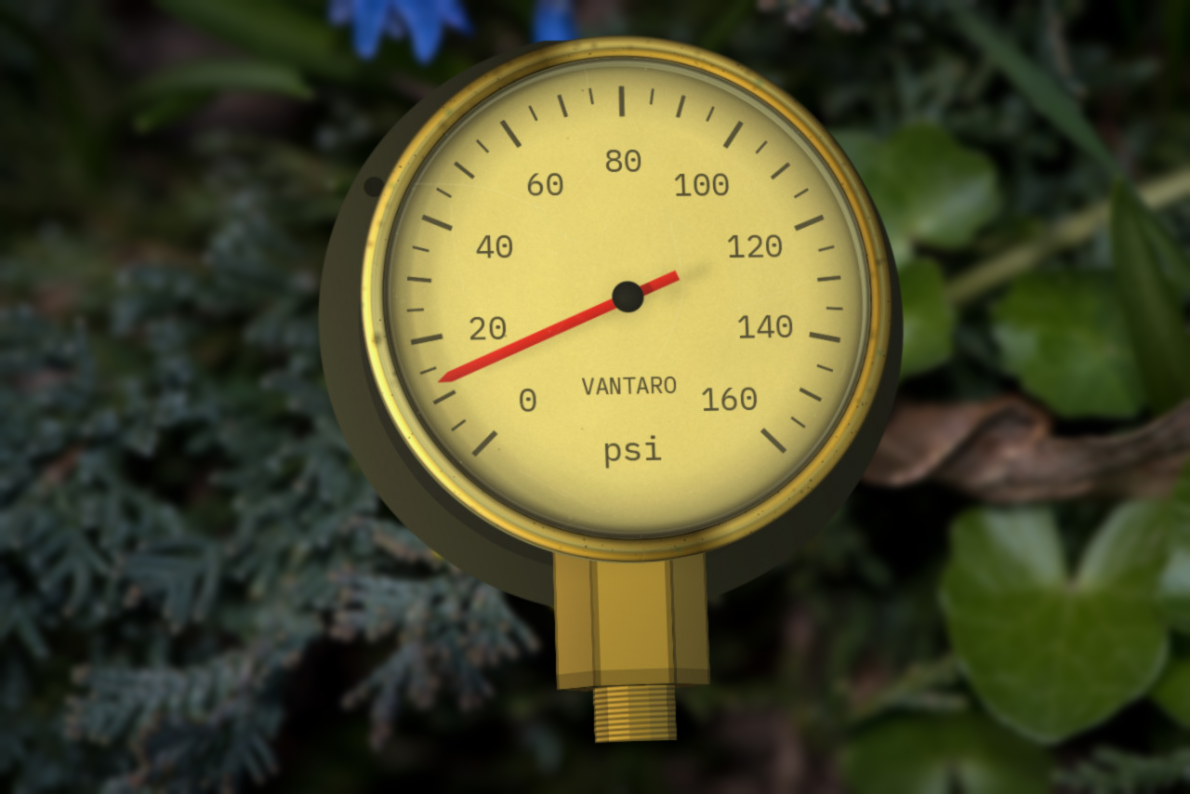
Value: 12.5 psi
